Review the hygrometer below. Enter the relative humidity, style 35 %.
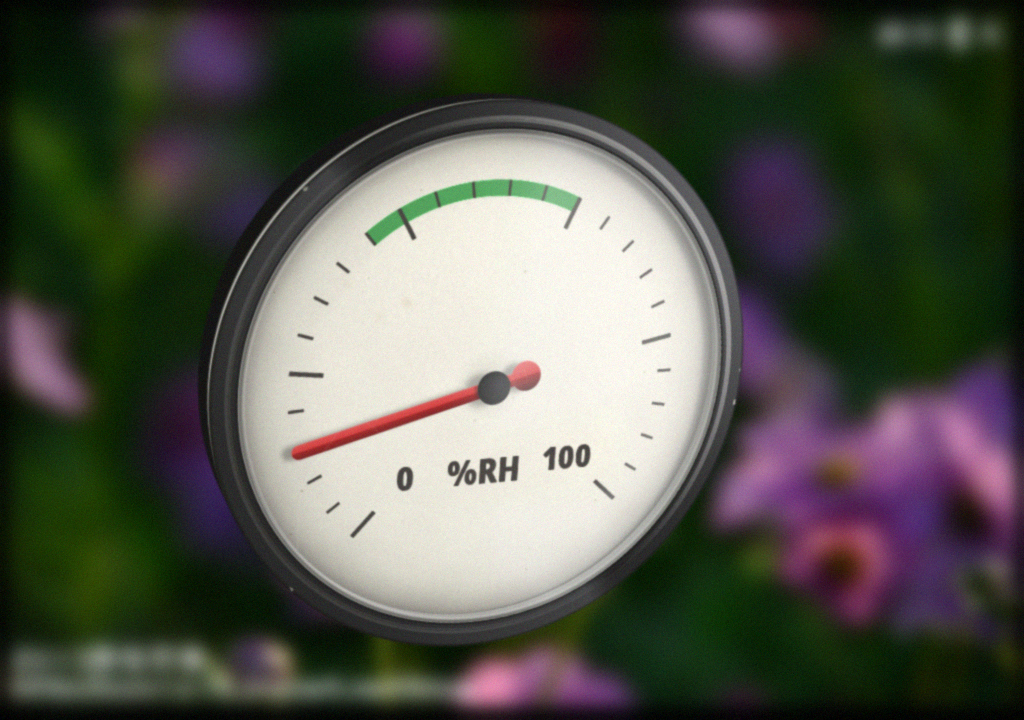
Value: 12 %
